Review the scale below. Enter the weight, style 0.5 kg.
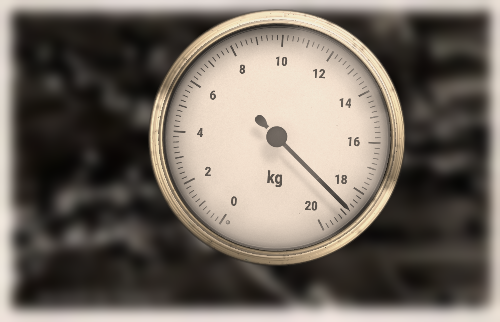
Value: 18.8 kg
